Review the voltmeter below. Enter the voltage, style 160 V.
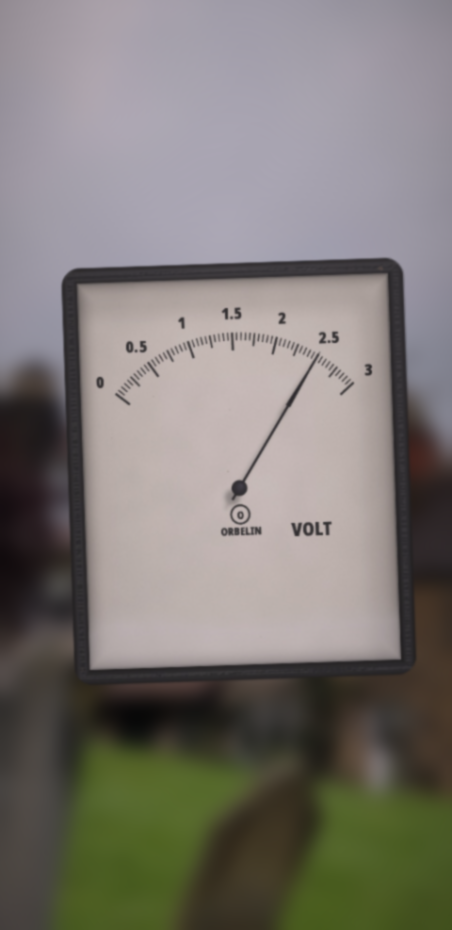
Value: 2.5 V
